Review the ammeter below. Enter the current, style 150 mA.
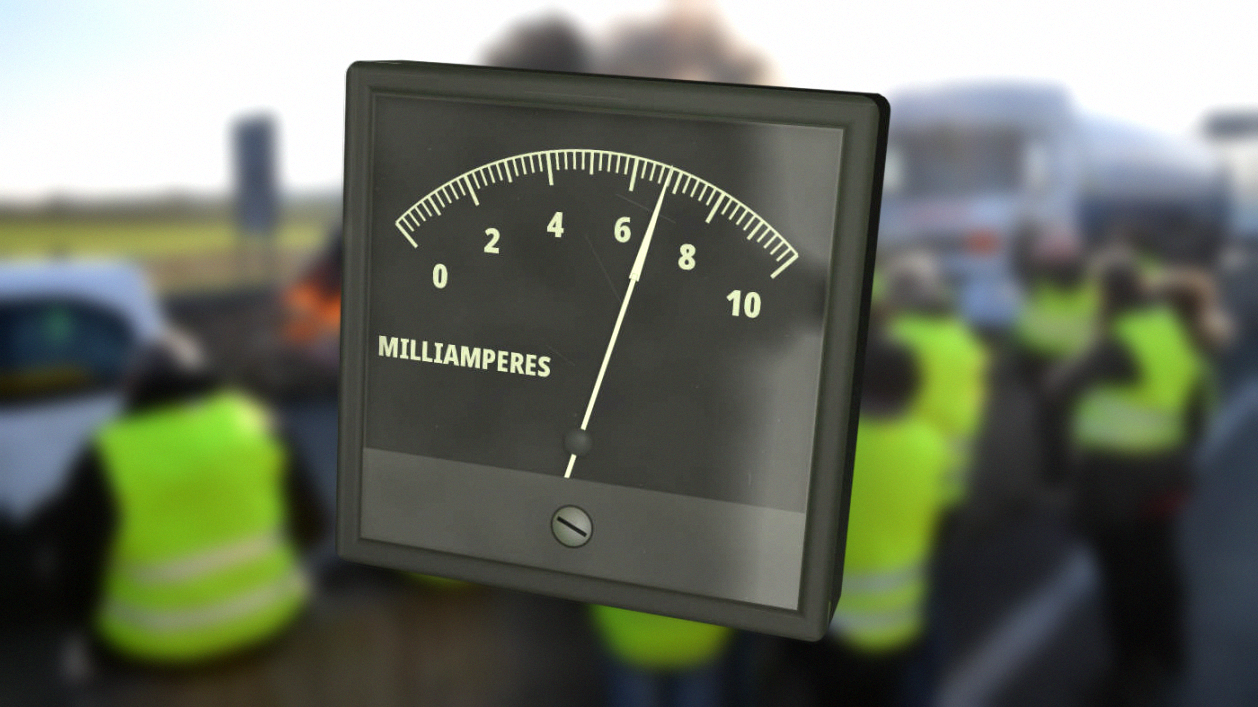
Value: 6.8 mA
